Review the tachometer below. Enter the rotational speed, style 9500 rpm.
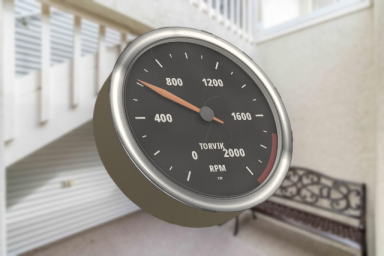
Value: 600 rpm
